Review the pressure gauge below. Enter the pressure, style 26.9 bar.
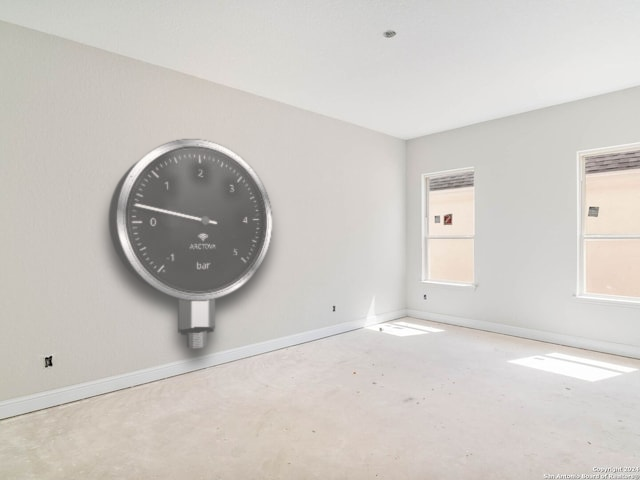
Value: 0.3 bar
